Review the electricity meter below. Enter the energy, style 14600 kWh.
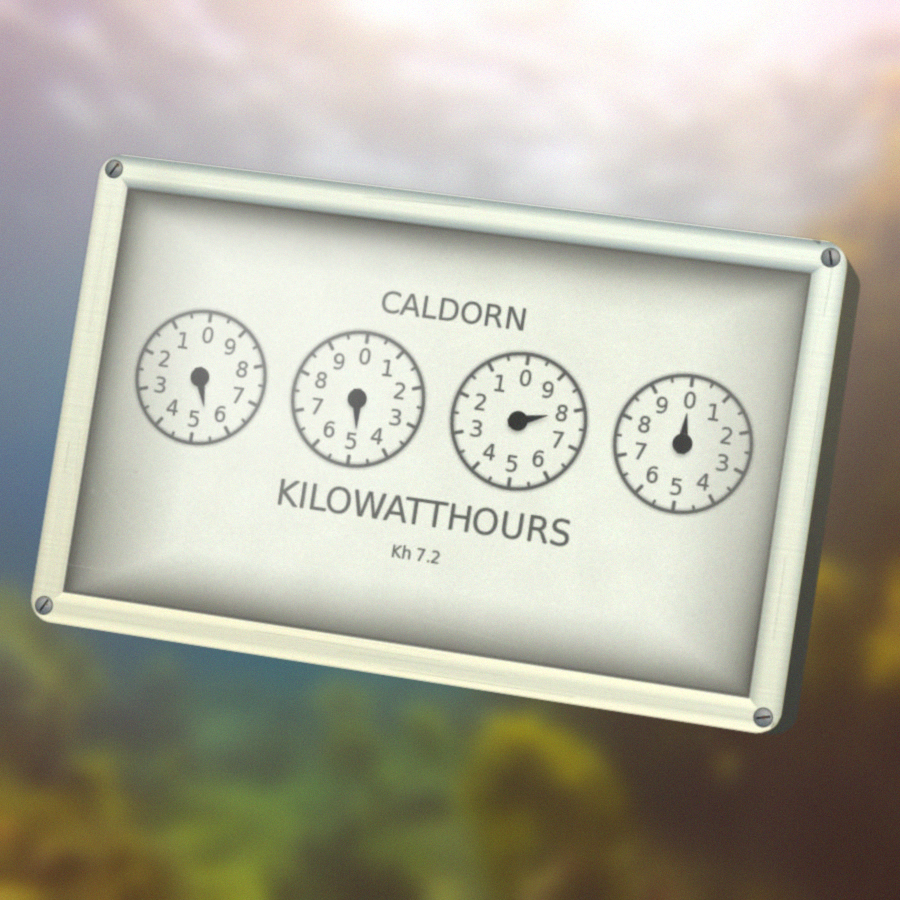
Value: 5480 kWh
